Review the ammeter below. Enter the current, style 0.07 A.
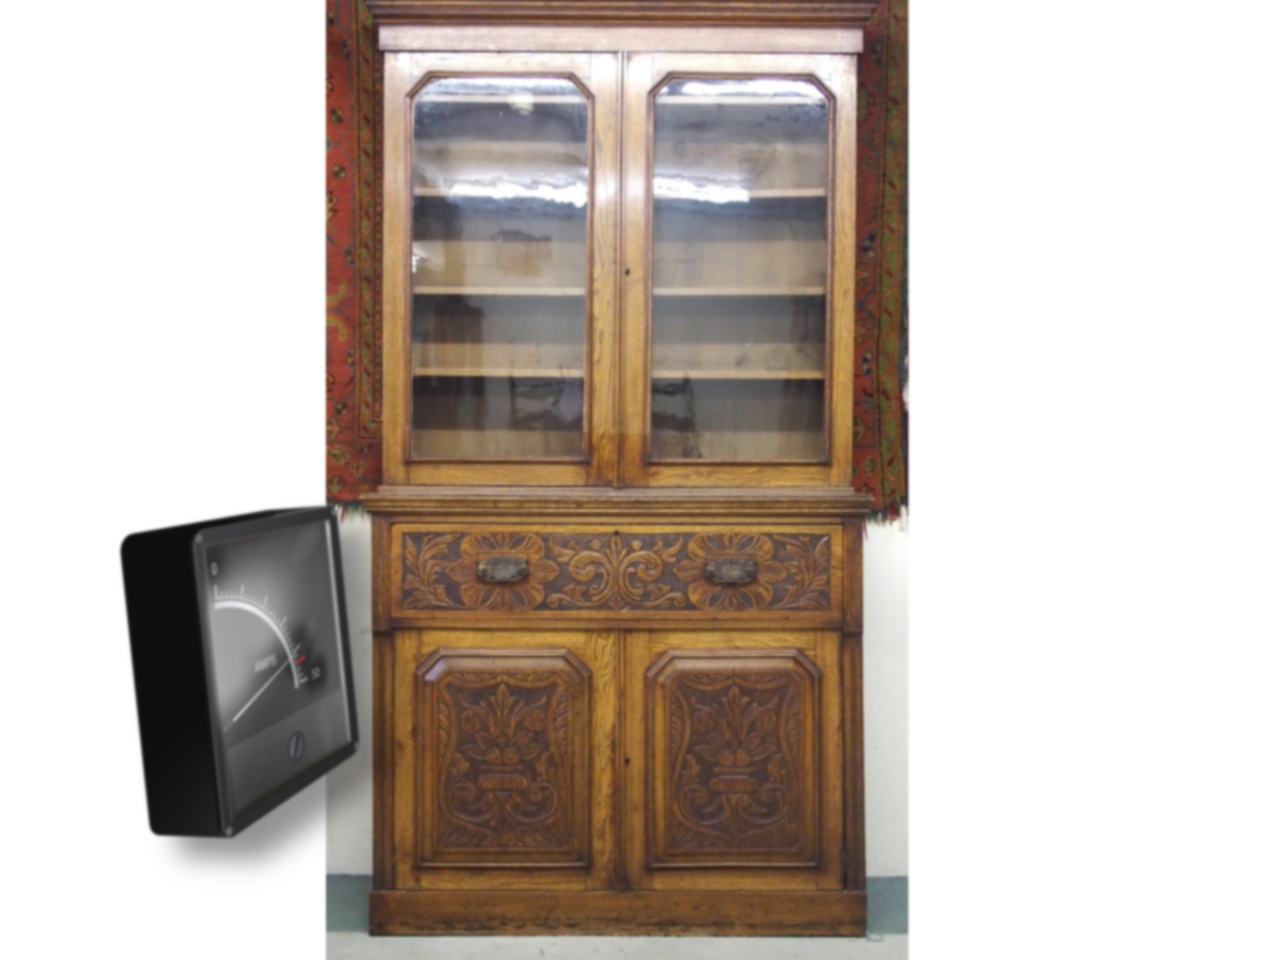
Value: 40 A
